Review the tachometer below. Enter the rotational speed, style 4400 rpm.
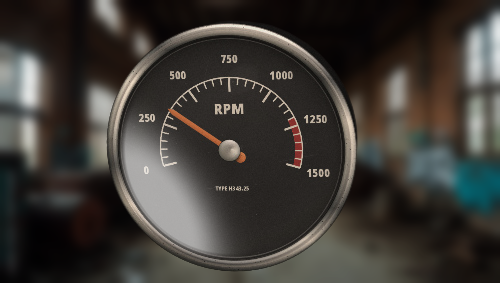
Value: 350 rpm
